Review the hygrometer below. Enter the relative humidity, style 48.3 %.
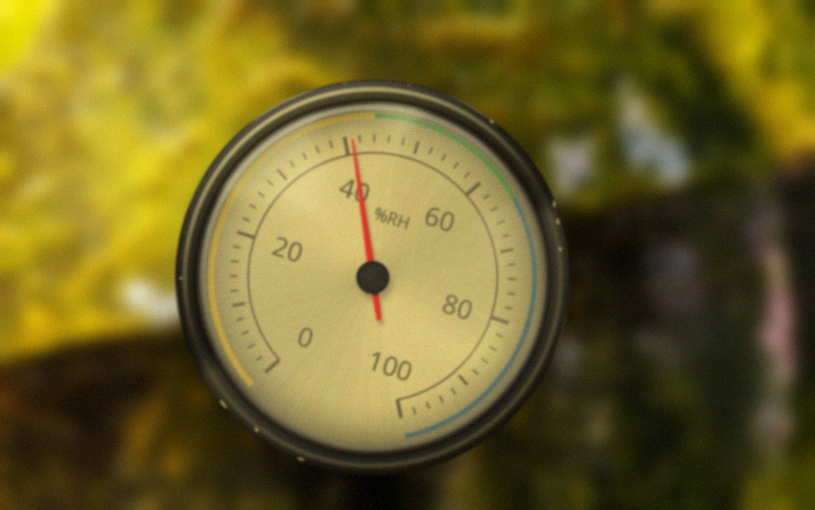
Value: 41 %
